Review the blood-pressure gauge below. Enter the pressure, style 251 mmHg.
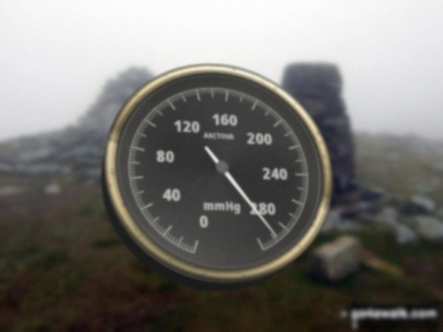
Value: 290 mmHg
